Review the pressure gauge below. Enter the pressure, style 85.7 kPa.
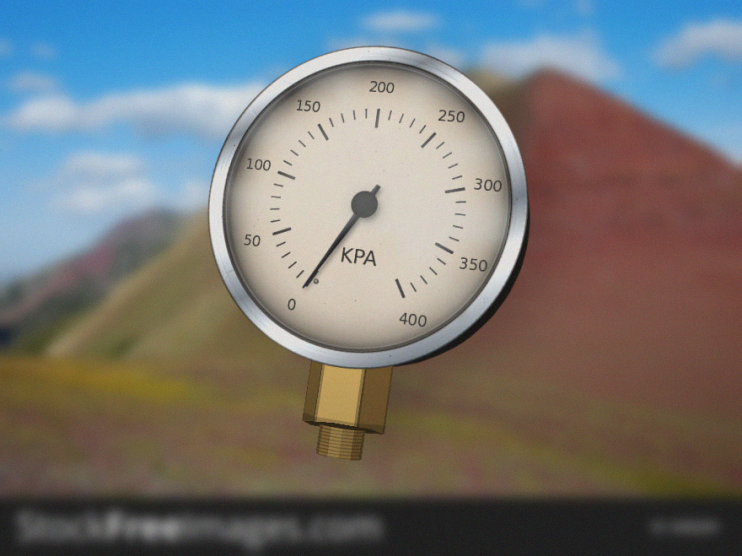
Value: 0 kPa
